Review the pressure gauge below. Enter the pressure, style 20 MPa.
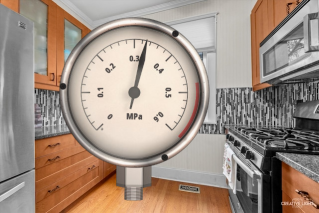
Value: 0.33 MPa
